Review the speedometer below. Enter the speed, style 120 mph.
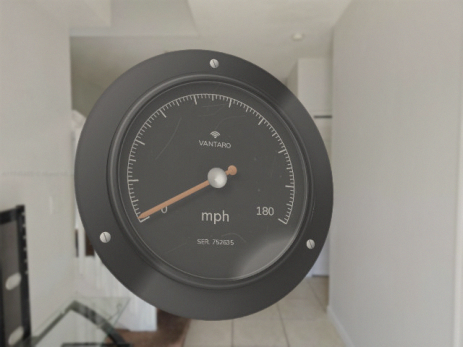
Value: 2 mph
